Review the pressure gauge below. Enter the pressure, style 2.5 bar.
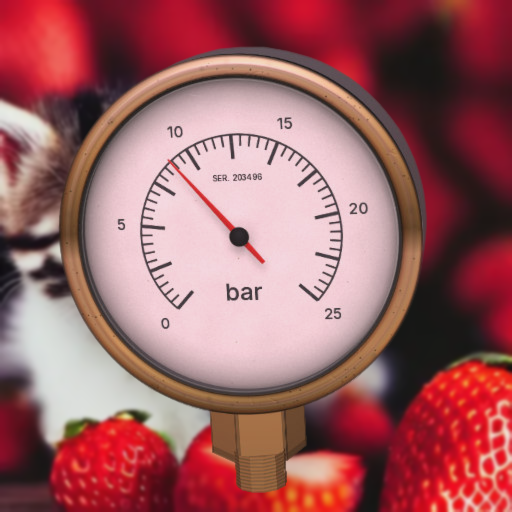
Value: 9 bar
